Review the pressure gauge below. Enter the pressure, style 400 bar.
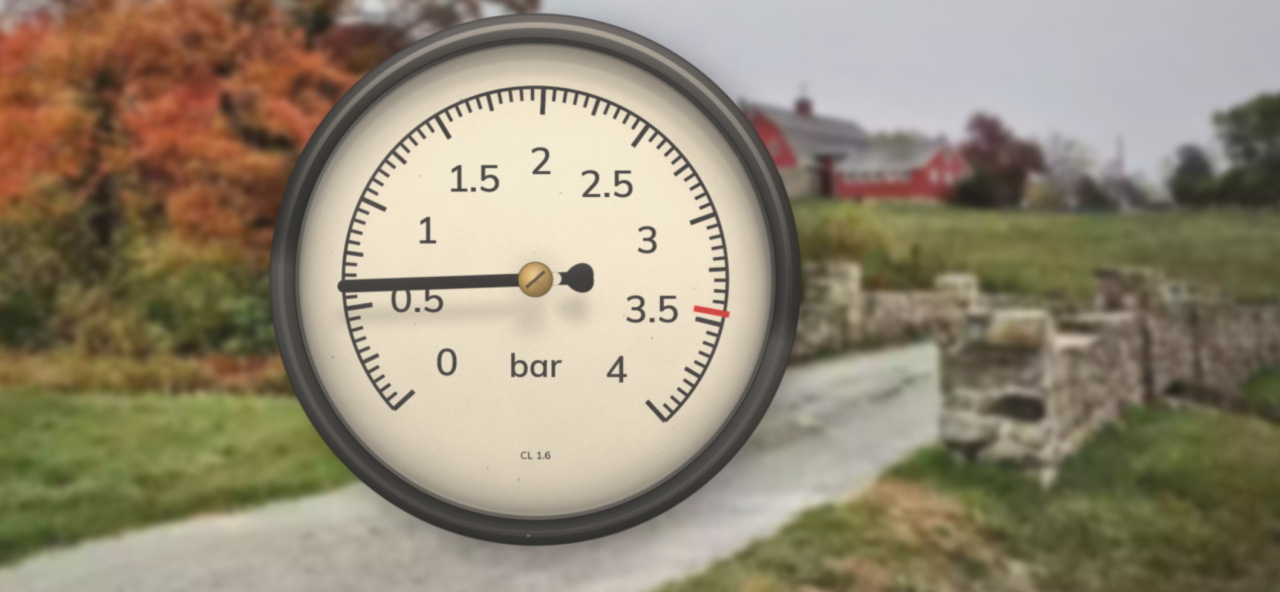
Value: 0.6 bar
